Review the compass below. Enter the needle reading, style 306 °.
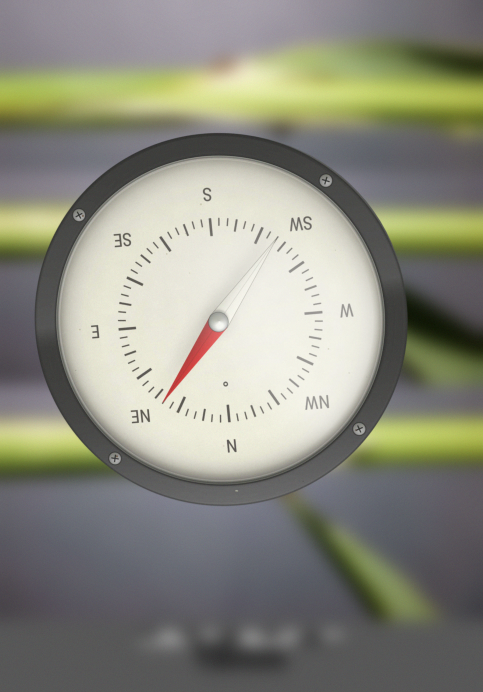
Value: 40 °
